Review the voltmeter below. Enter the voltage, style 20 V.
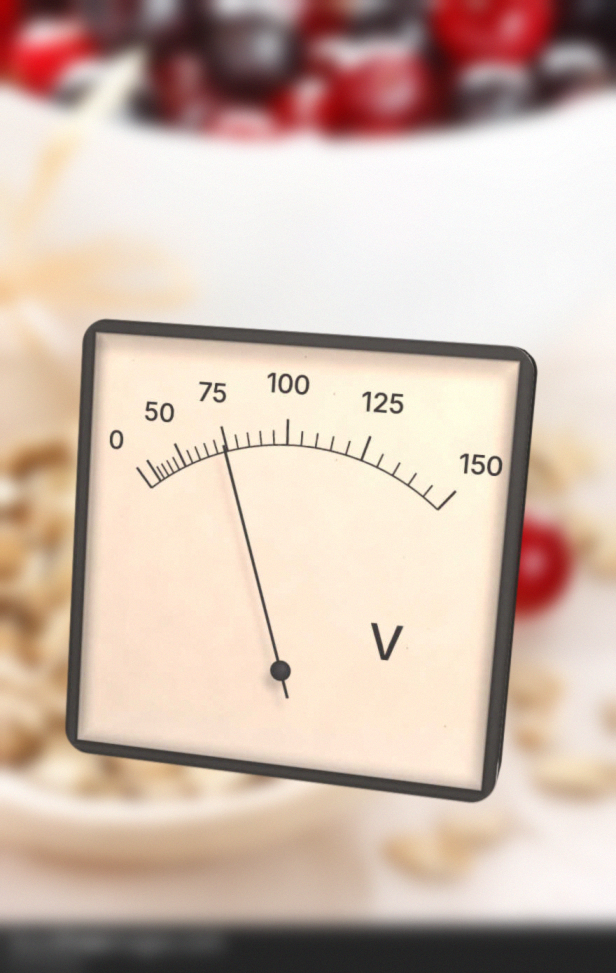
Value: 75 V
